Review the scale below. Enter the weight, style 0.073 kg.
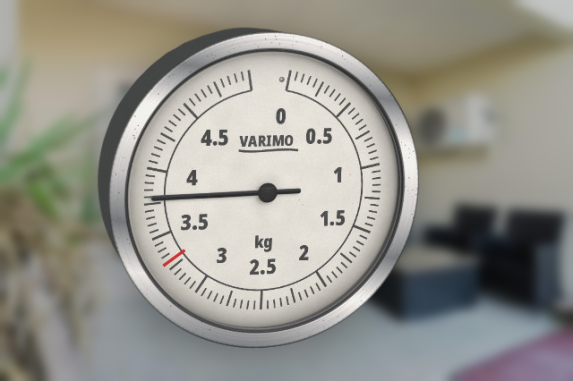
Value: 3.8 kg
